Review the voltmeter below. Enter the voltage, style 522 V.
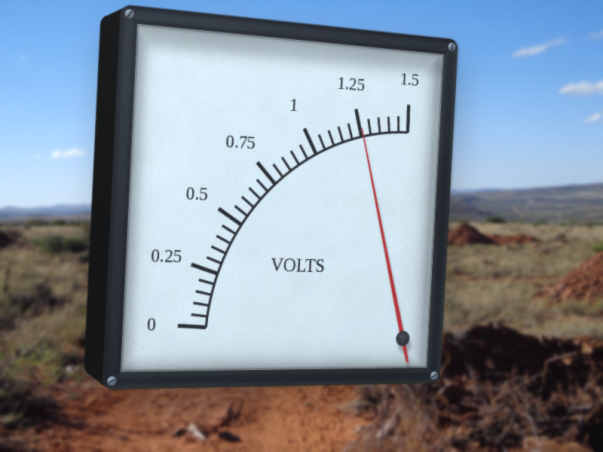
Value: 1.25 V
